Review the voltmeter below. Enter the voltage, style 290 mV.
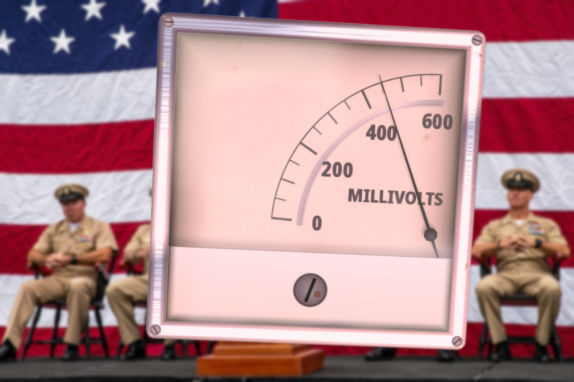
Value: 450 mV
